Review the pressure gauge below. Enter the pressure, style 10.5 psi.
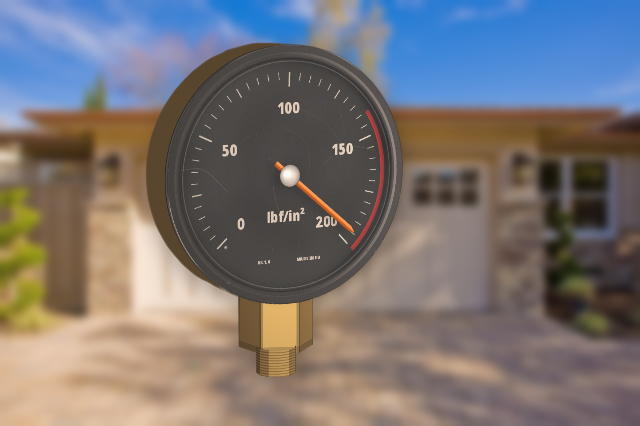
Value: 195 psi
